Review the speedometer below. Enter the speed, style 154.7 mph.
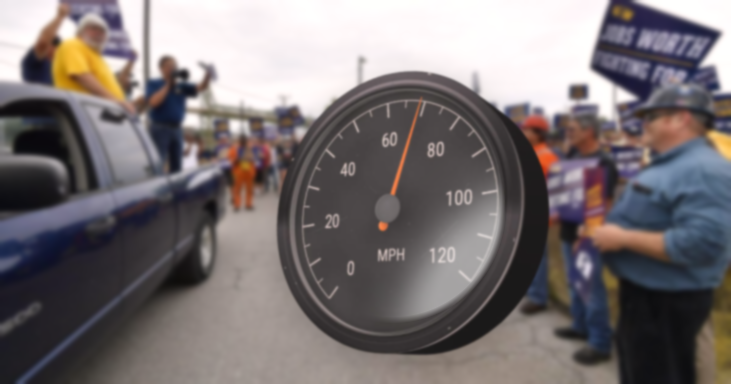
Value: 70 mph
